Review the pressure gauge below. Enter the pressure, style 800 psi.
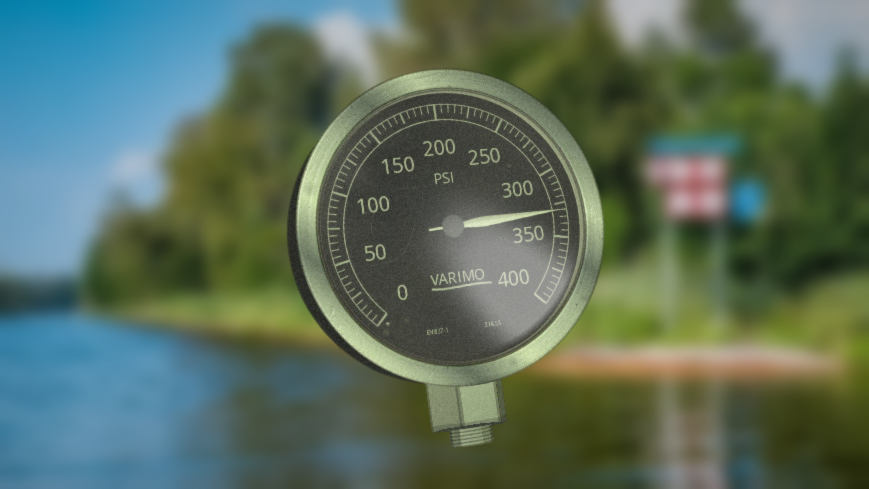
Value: 330 psi
